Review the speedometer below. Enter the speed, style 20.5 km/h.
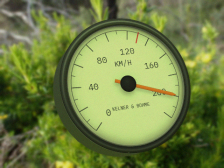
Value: 200 km/h
